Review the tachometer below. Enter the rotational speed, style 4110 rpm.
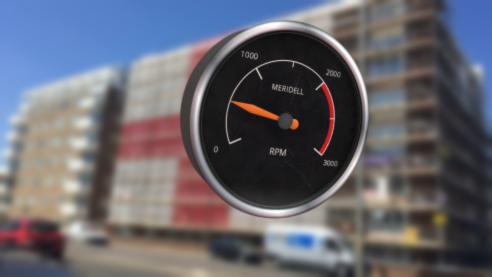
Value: 500 rpm
